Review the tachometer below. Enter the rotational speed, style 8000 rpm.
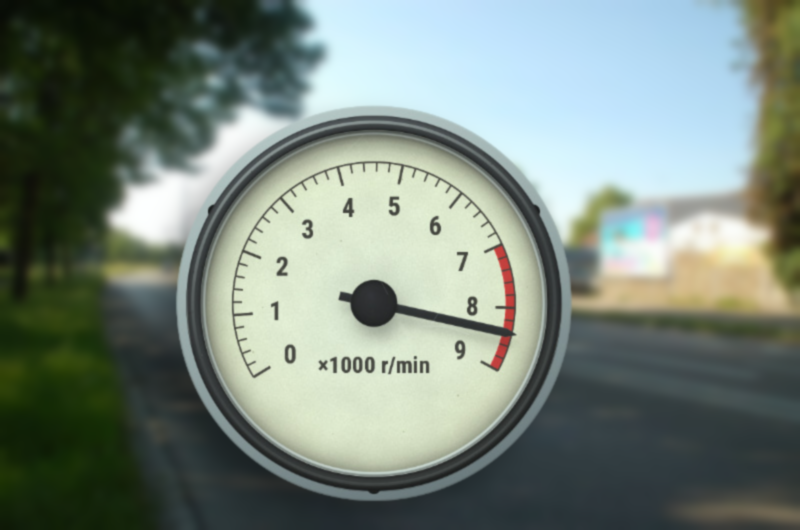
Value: 8400 rpm
